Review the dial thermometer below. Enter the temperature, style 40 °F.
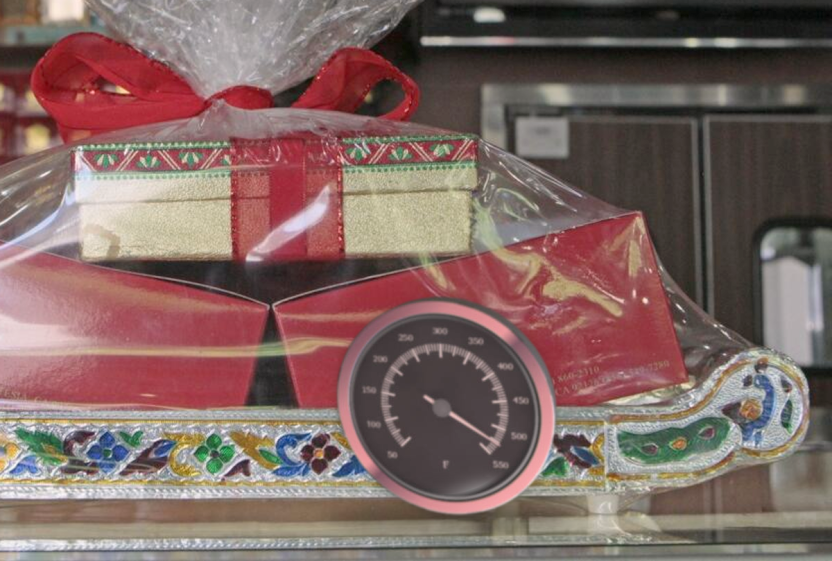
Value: 525 °F
